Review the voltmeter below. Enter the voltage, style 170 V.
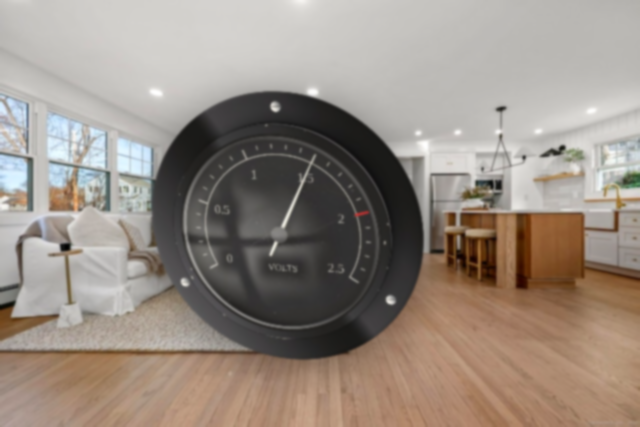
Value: 1.5 V
